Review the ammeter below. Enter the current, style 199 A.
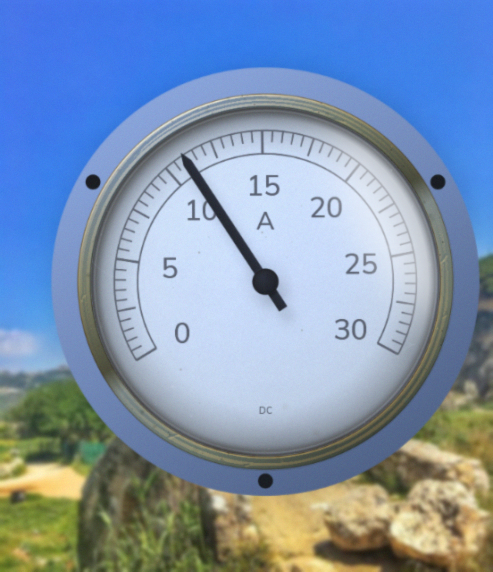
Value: 11 A
